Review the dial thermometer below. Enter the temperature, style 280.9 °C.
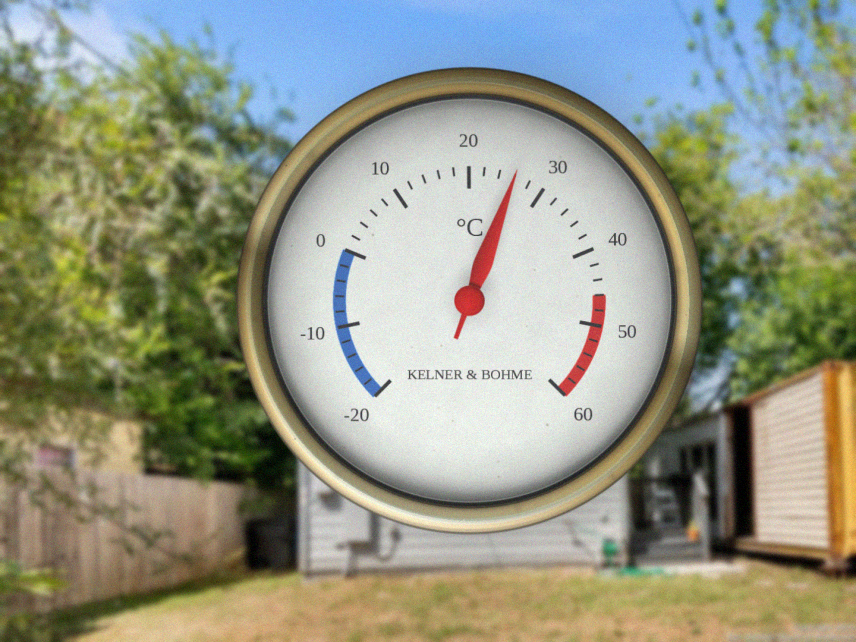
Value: 26 °C
